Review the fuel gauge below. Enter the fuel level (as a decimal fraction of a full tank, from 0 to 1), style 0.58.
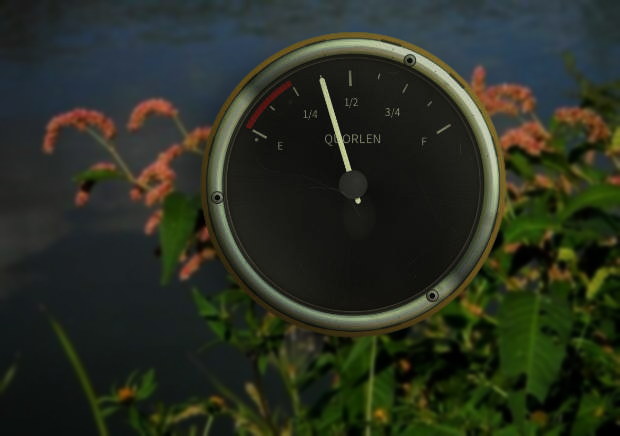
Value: 0.375
